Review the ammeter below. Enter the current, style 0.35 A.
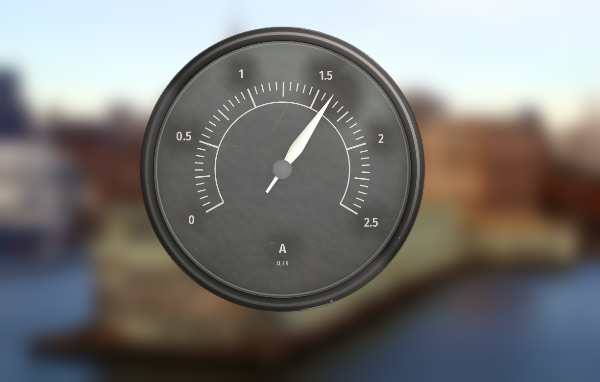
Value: 1.6 A
